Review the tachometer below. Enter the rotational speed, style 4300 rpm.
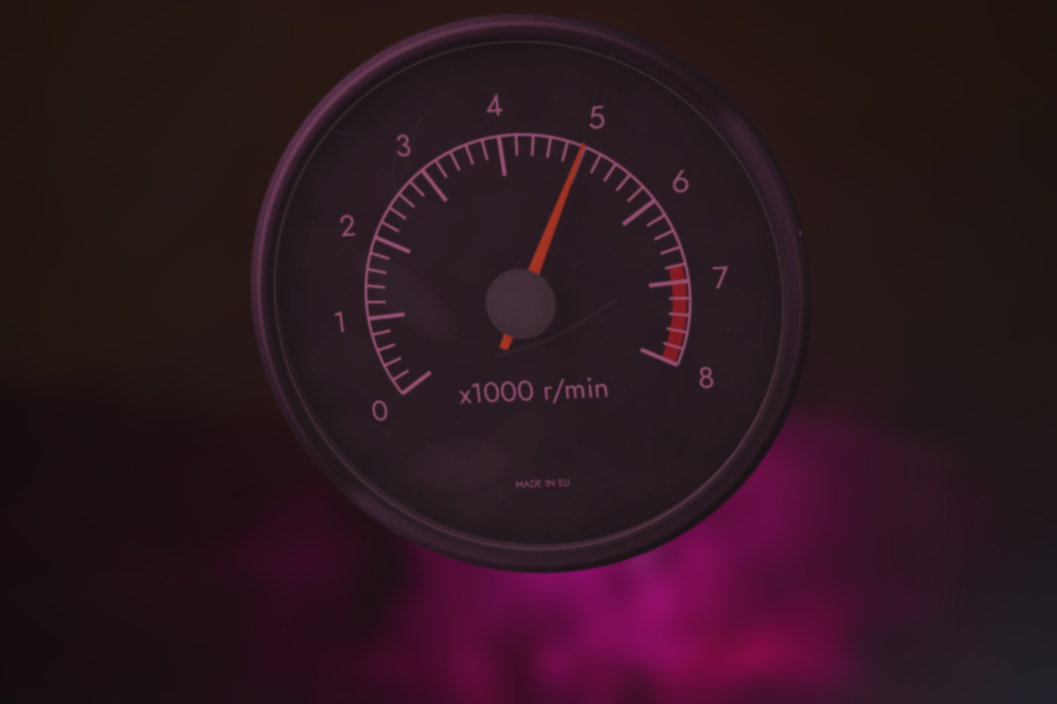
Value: 5000 rpm
